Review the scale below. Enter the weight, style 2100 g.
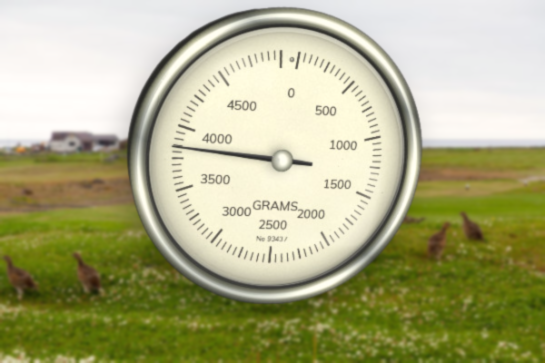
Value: 3850 g
